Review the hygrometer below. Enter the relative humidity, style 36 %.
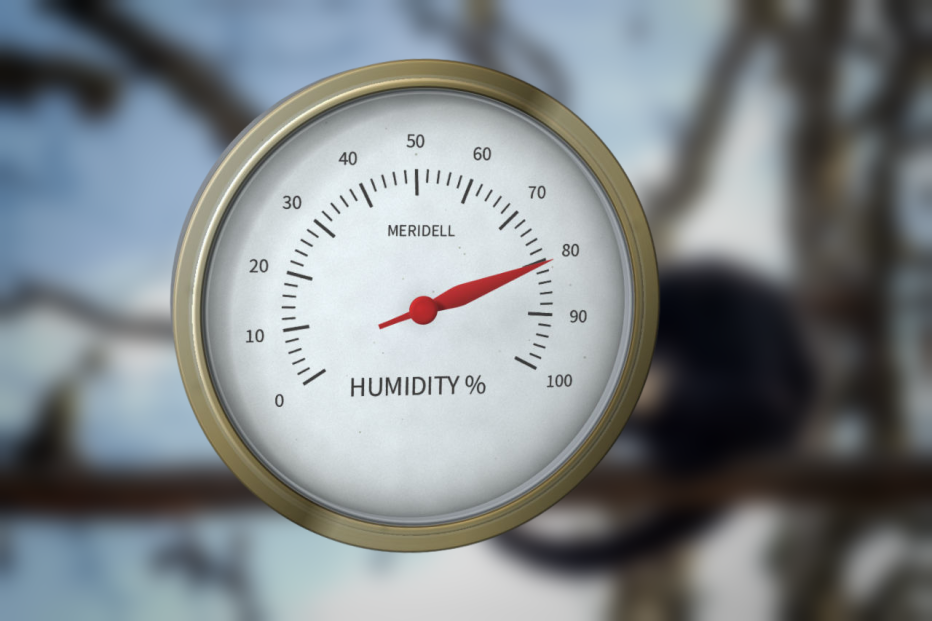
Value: 80 %
